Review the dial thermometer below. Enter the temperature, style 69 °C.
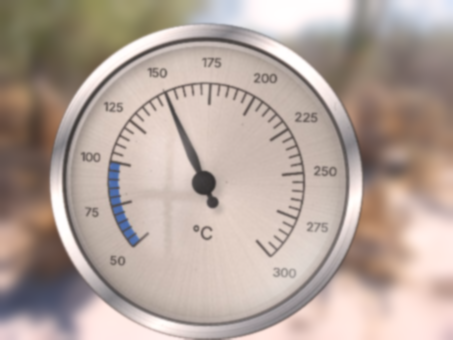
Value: 150 °C
